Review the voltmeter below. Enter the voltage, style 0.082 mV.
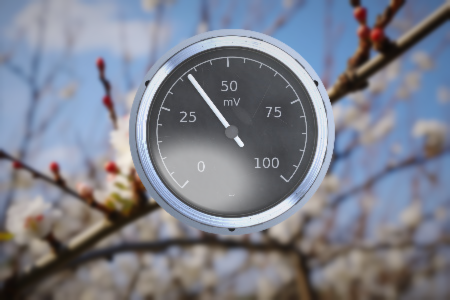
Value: 37.5 mV
